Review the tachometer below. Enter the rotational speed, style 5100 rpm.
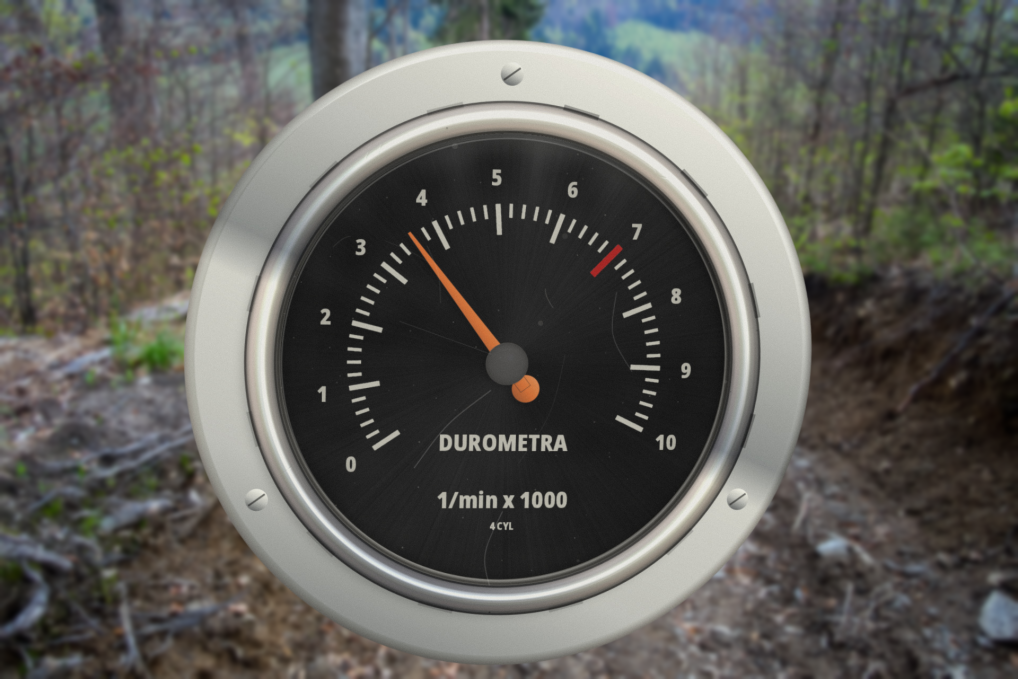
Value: 3600 rpm
